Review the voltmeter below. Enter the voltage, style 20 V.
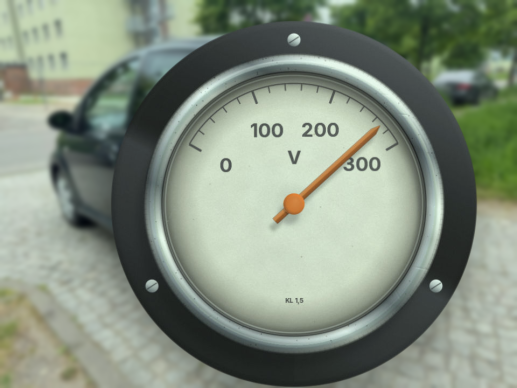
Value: 270 V
